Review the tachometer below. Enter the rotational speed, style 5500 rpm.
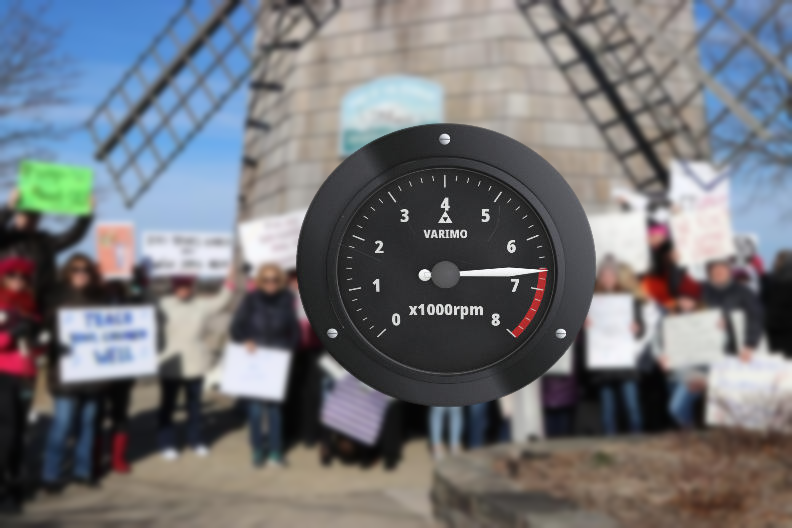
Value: 6600 rpm
